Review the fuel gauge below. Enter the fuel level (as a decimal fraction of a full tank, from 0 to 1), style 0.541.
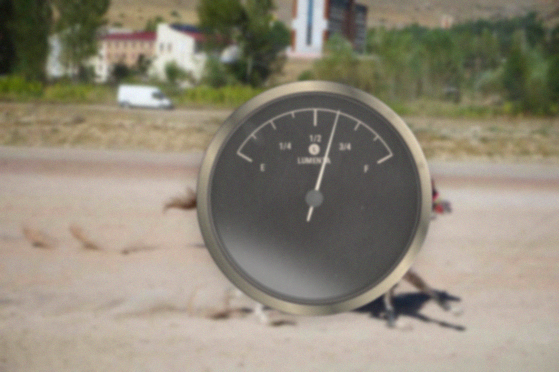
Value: 0.625
